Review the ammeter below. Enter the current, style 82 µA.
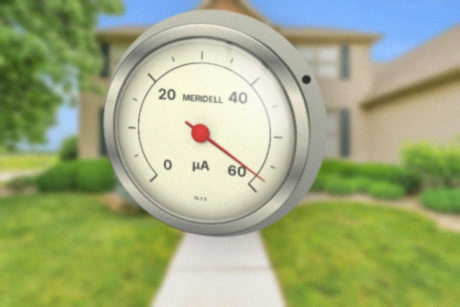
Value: 57.5 µA
